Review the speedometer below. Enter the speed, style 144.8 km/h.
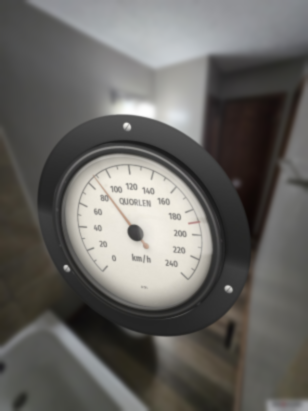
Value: 90 km/h
